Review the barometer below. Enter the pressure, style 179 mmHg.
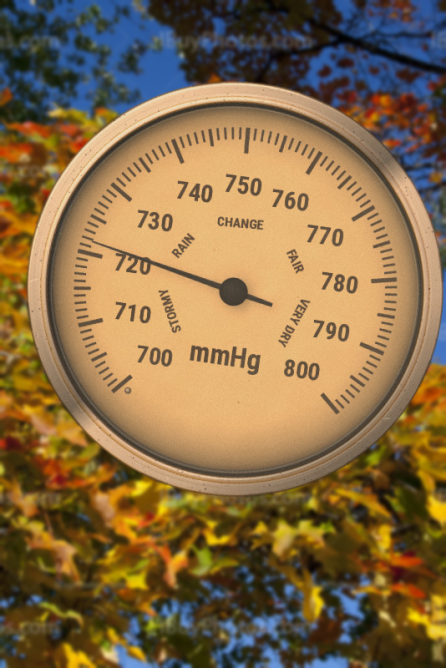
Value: 722 mmHg
